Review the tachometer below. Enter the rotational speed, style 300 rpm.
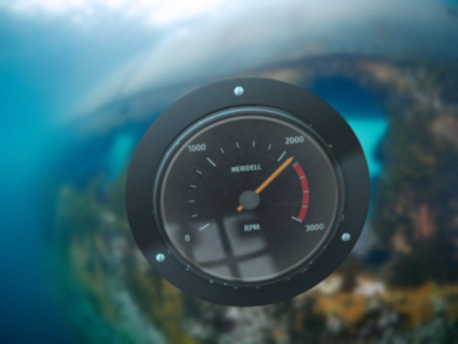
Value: 2100 rpm
